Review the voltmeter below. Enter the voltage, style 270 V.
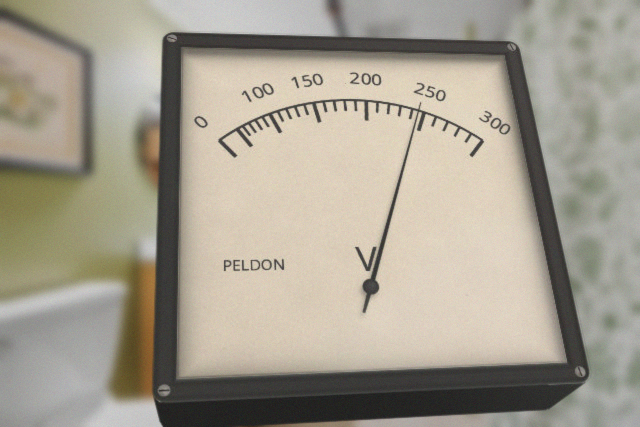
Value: 245 V
